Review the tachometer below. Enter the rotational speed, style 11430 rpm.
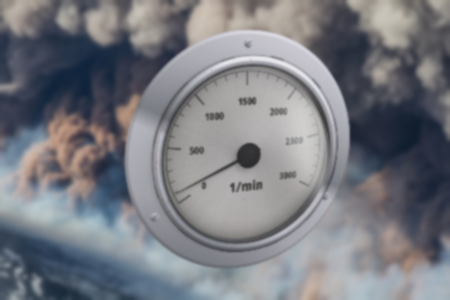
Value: 100 rpm
